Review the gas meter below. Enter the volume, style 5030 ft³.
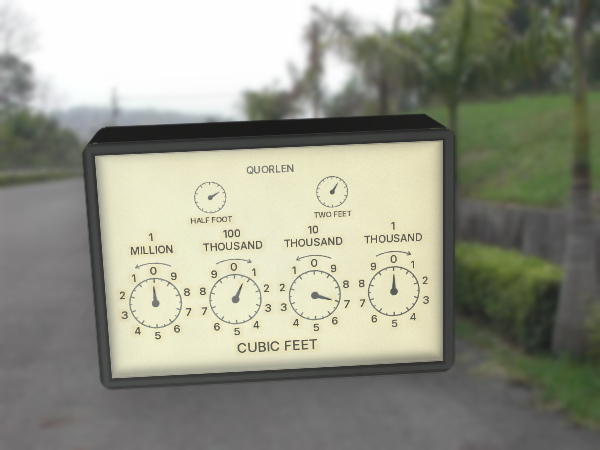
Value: 7000 ft³
